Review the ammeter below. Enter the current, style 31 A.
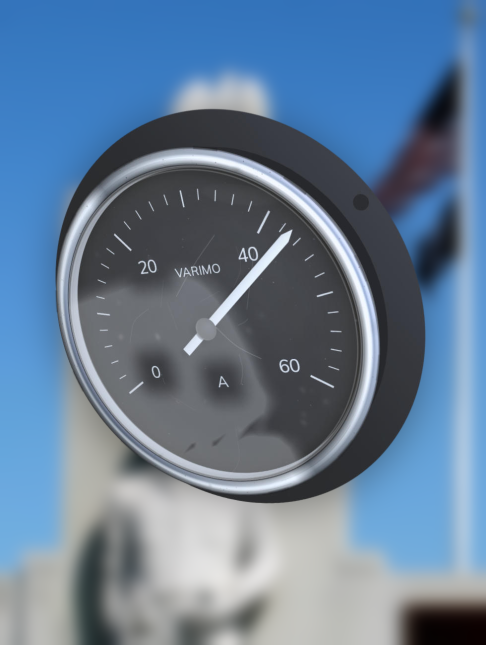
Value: 43 A
